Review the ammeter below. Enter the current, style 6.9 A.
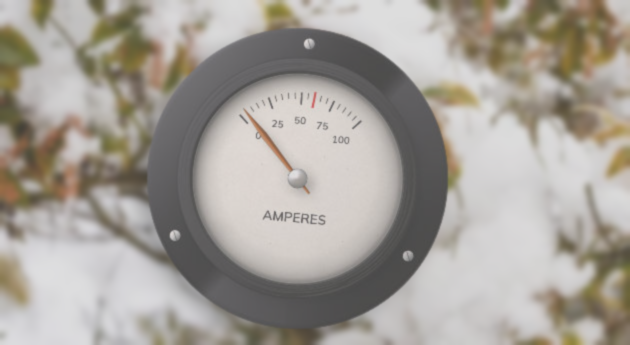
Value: 5 A
